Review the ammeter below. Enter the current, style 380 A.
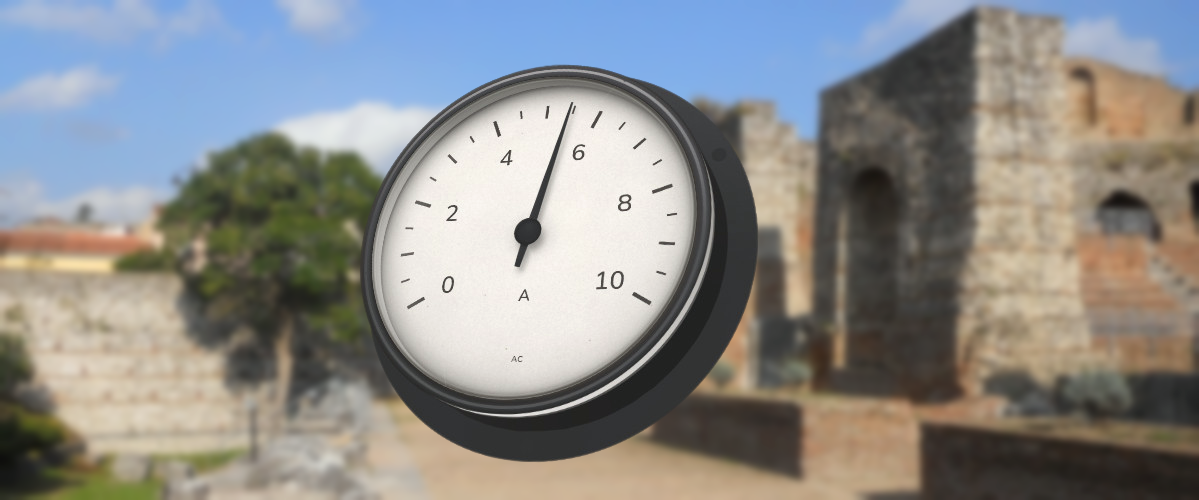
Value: 5.5 A
